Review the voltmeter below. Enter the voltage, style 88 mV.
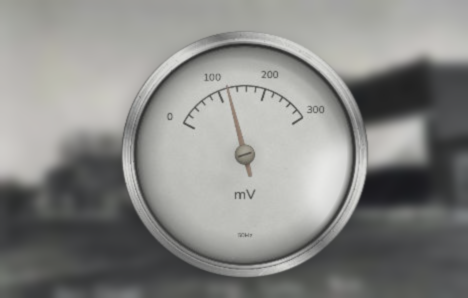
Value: 120 mV
